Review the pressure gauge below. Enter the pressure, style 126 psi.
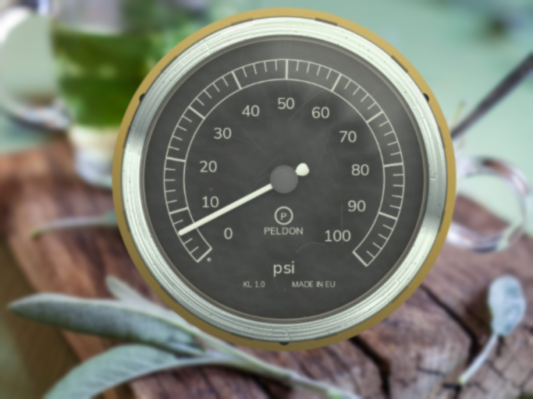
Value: 6 psi
